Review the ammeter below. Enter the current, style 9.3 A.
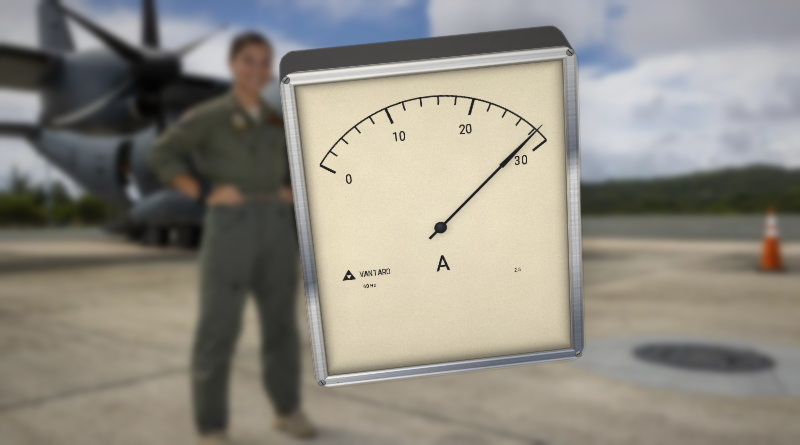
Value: 28 A
